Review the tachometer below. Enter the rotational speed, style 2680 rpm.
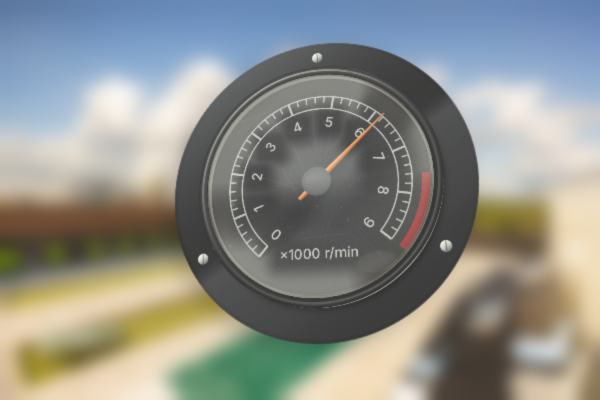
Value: 6200 rpm
